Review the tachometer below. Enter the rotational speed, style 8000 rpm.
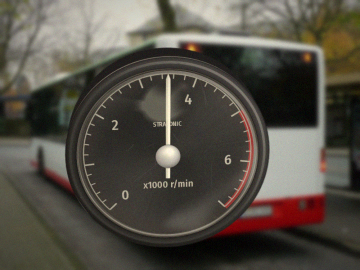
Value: 3500 rpm
